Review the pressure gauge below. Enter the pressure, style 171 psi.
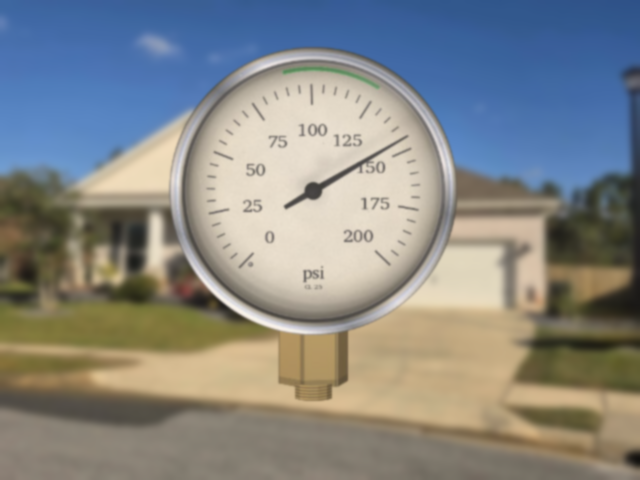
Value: 145 psi
